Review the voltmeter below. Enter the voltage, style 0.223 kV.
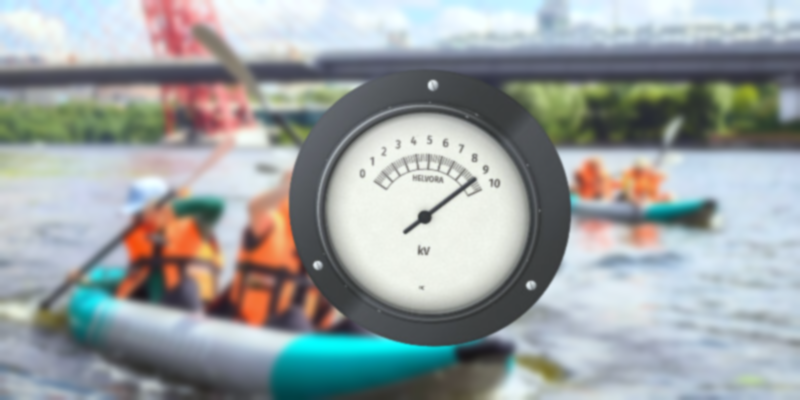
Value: 9 kV
